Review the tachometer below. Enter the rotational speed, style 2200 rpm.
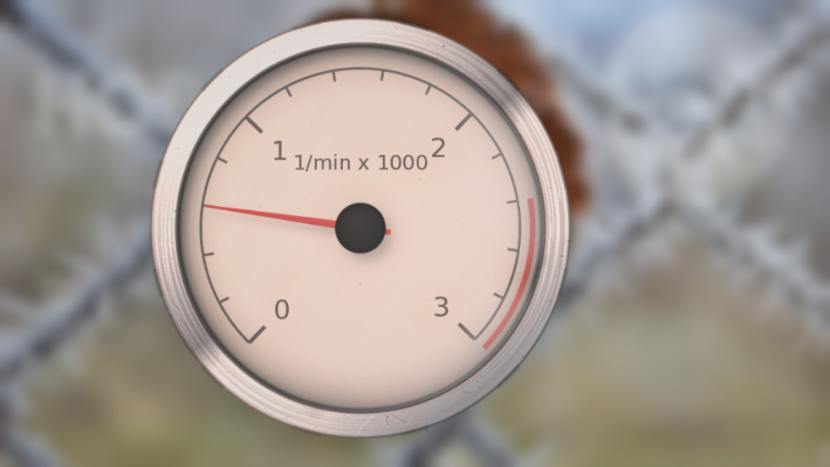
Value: 600 rpm
